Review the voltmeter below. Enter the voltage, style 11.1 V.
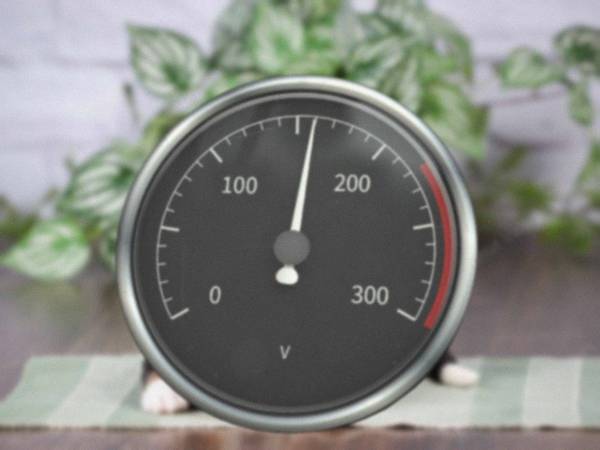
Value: 160 V
